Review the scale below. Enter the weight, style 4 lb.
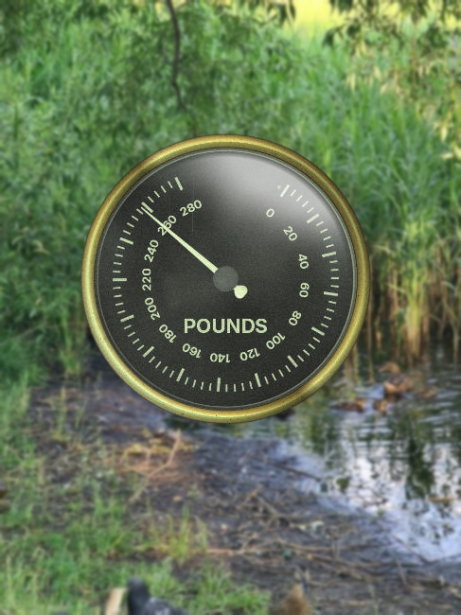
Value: 258 lb
